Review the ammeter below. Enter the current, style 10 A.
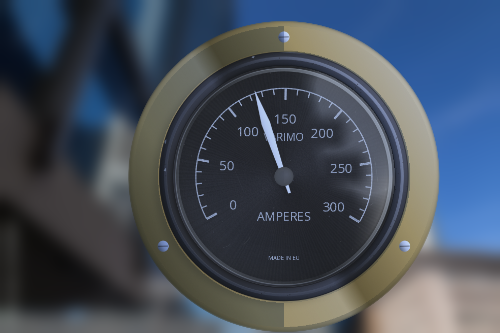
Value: 125 A
